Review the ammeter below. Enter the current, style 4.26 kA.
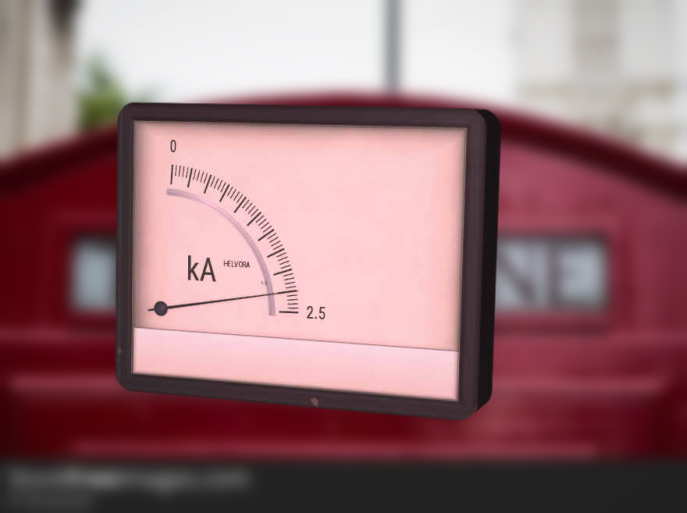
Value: 2.25 kA
